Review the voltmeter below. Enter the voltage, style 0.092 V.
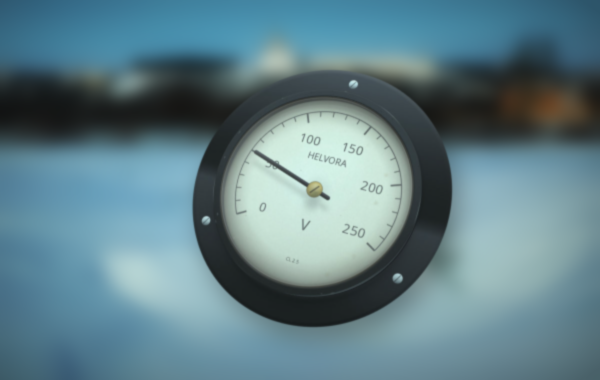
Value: 50 V
